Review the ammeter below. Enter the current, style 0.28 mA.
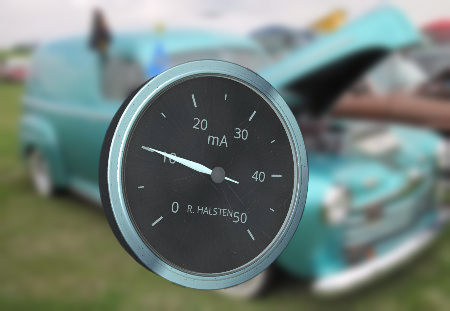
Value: 10 mA
